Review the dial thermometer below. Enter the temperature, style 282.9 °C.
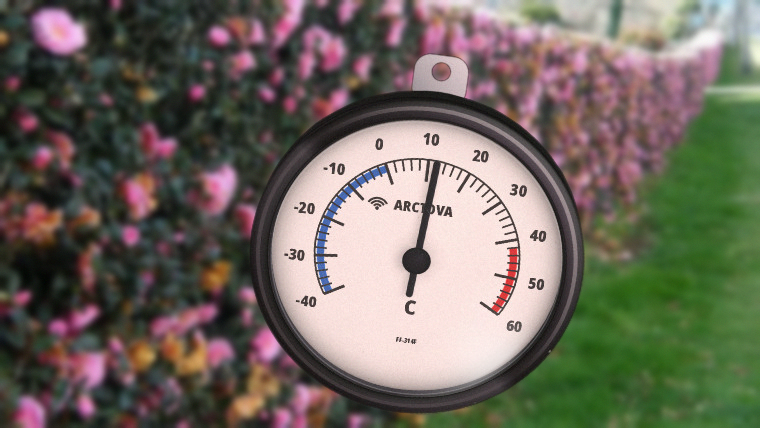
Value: 12 °C
